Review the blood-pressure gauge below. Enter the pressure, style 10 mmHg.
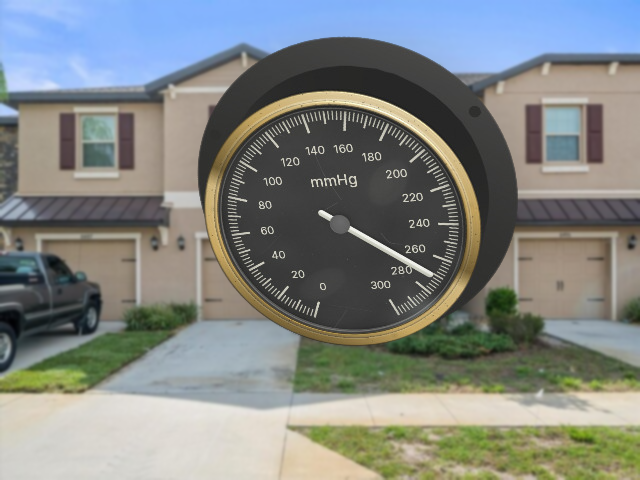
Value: 270 mmHg
